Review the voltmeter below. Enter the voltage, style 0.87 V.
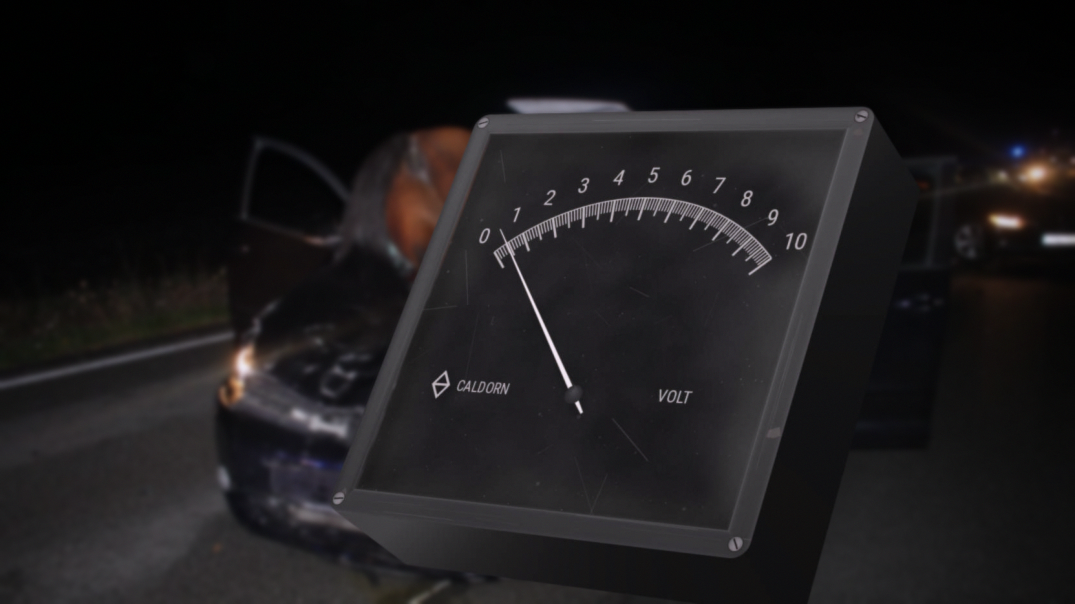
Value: 0.5 V
